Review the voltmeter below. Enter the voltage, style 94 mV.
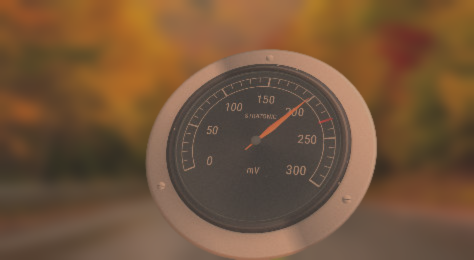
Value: 200 mV
